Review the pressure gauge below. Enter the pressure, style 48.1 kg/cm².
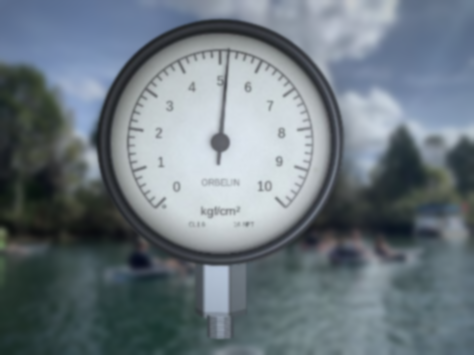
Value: 5.2 kg/cm²
